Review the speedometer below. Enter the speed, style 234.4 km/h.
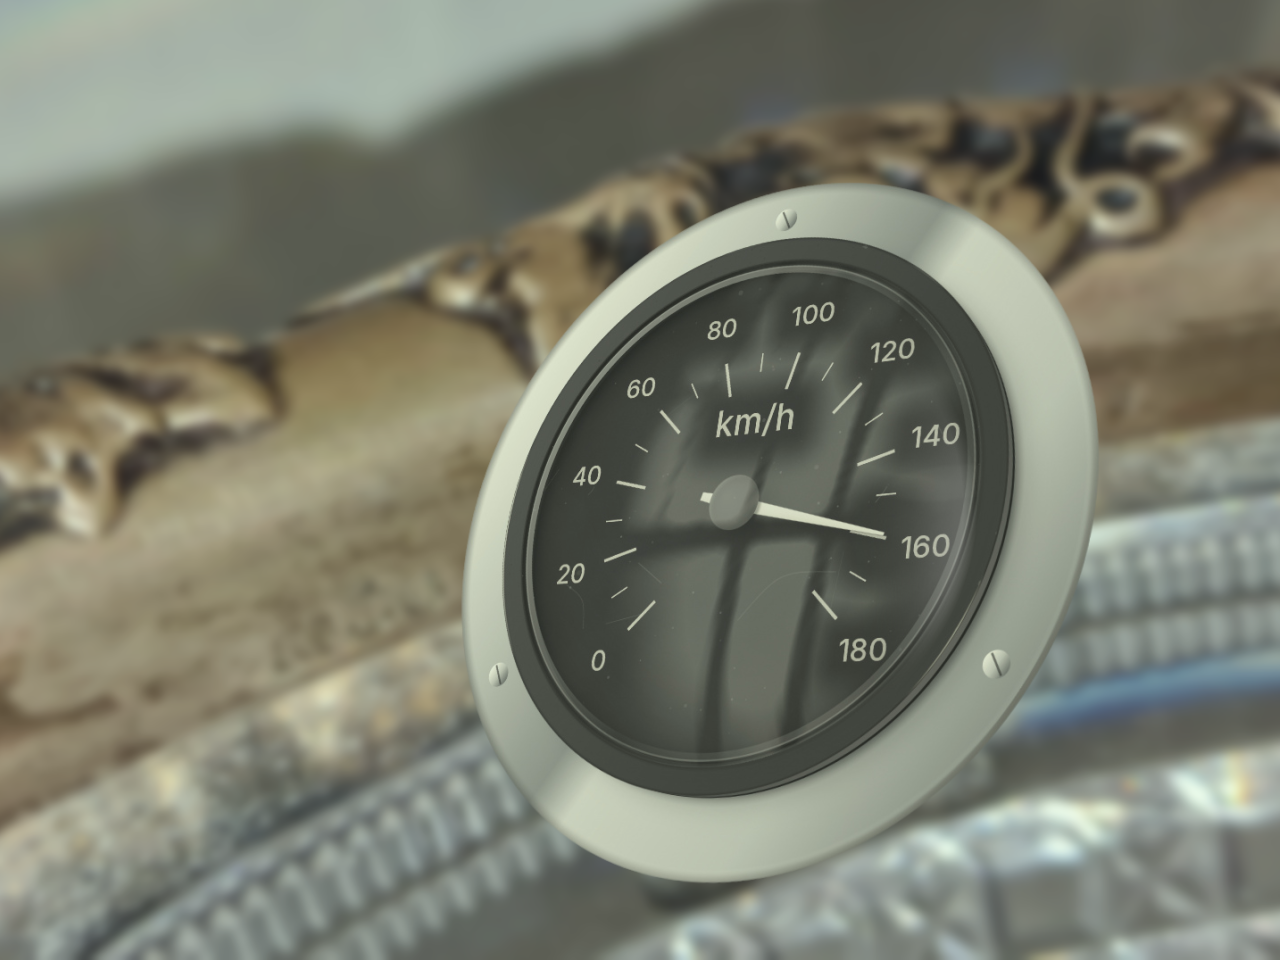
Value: 160 km/h
